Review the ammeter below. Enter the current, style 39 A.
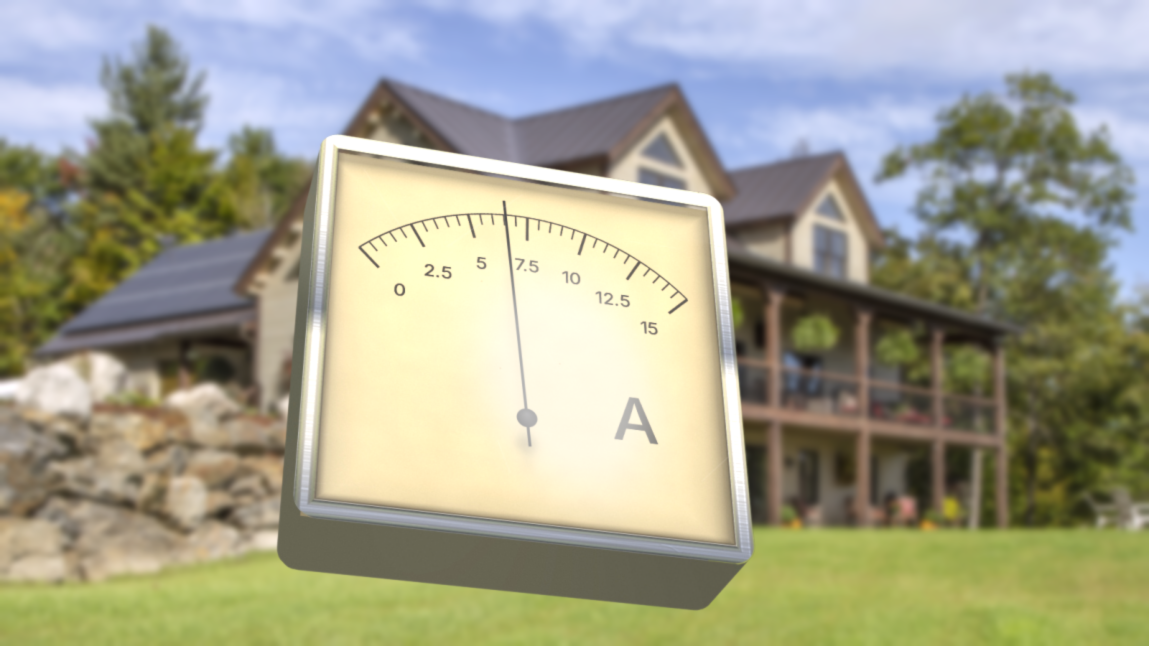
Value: 6.5 A
